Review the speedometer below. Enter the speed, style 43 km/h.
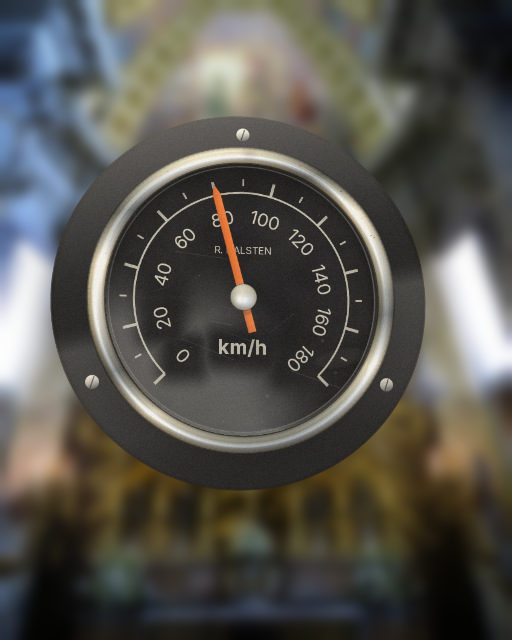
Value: 80 km/h
